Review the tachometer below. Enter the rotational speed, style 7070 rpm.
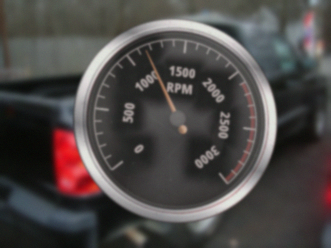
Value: 1150 rpm
